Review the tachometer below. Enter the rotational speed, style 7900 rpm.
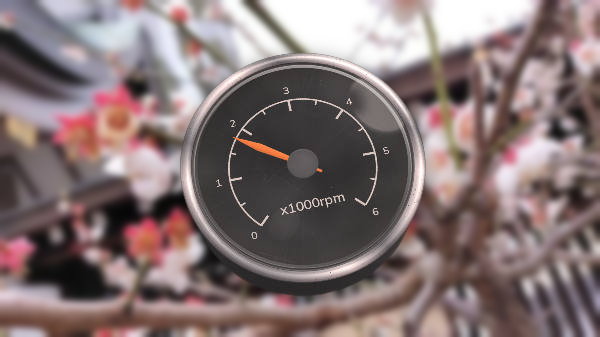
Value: 1750 rpm
